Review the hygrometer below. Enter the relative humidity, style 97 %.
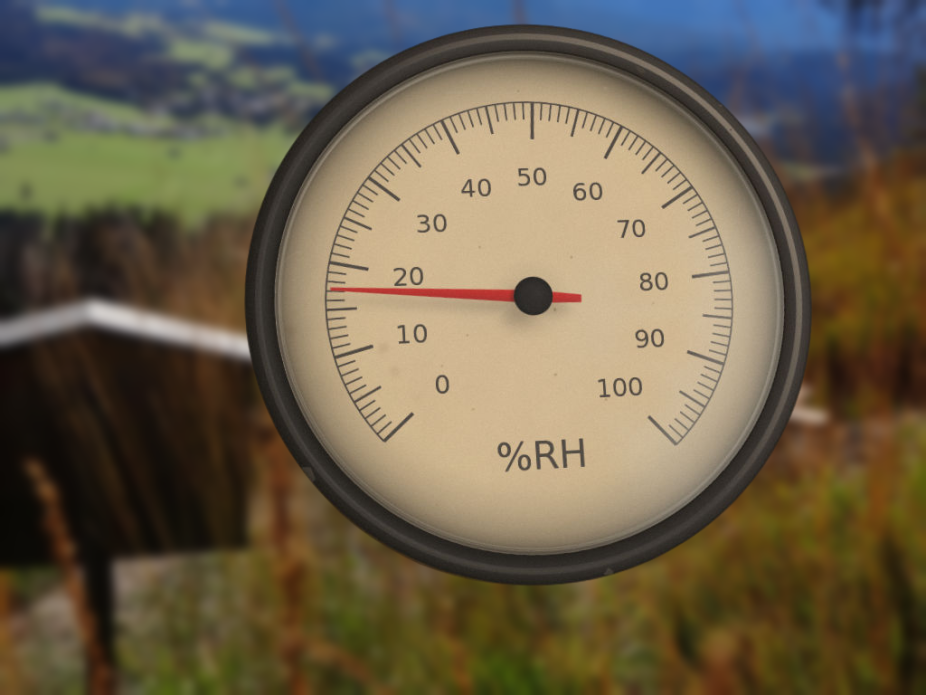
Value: 17 %
